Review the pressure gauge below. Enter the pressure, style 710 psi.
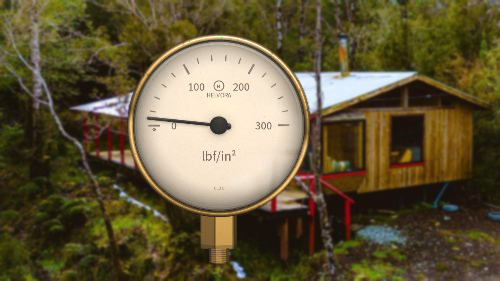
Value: 10 psi
